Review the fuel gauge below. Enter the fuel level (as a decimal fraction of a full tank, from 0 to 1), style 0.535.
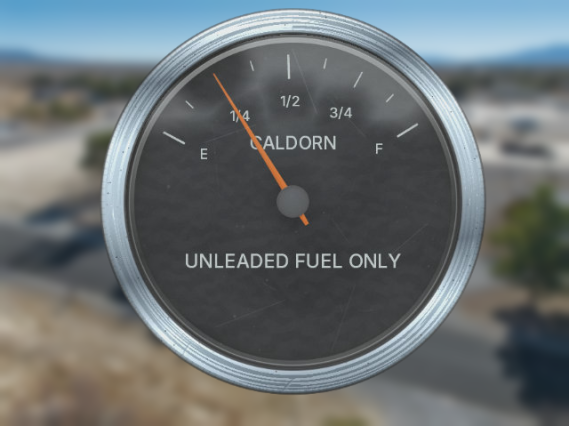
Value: 0.25
